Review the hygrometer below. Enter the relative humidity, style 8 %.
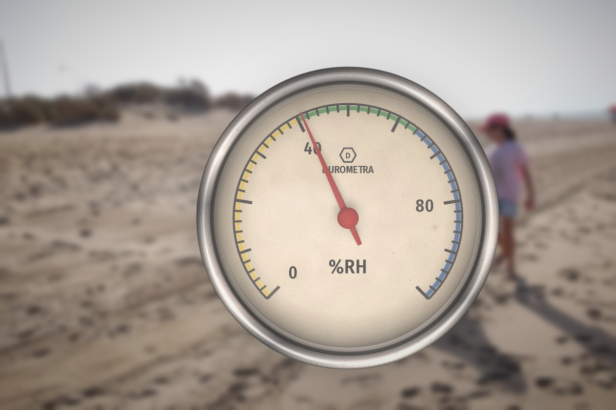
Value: 41 %
